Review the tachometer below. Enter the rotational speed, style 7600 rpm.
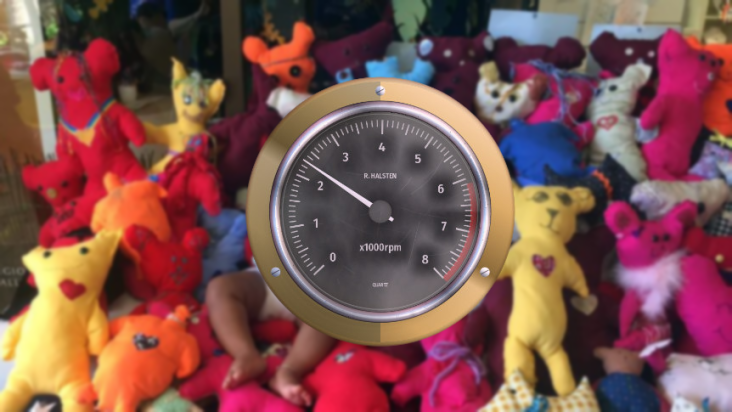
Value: 2300 rpm
